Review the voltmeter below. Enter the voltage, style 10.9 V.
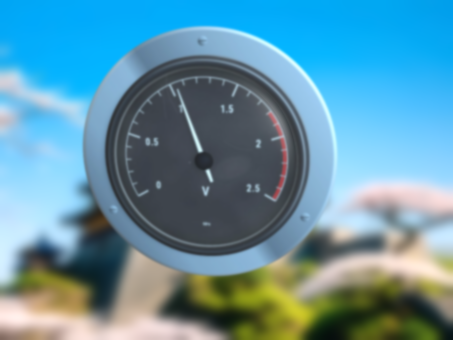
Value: 1.05 V
